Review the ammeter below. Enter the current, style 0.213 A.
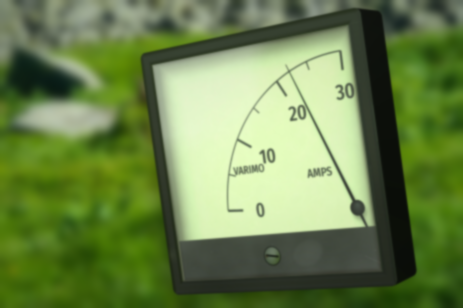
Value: 22.5 A
